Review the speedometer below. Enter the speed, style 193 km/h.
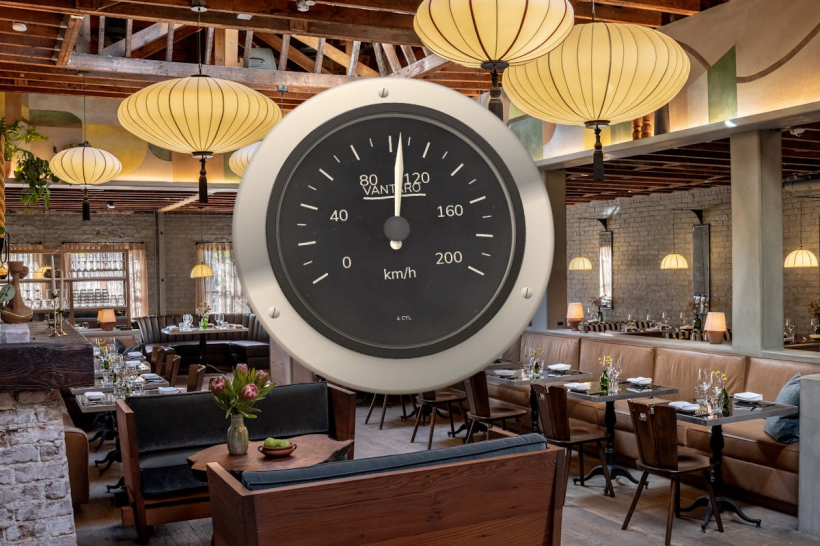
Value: 105 km/h
